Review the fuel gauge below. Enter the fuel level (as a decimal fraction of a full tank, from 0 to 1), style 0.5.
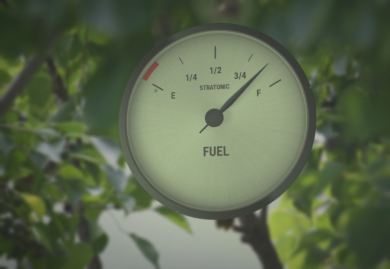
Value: 0.875
